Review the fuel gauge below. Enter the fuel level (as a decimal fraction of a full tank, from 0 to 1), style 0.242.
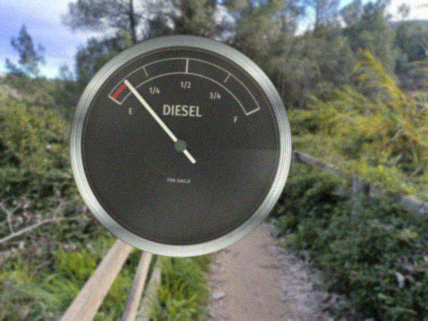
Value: 0.125
